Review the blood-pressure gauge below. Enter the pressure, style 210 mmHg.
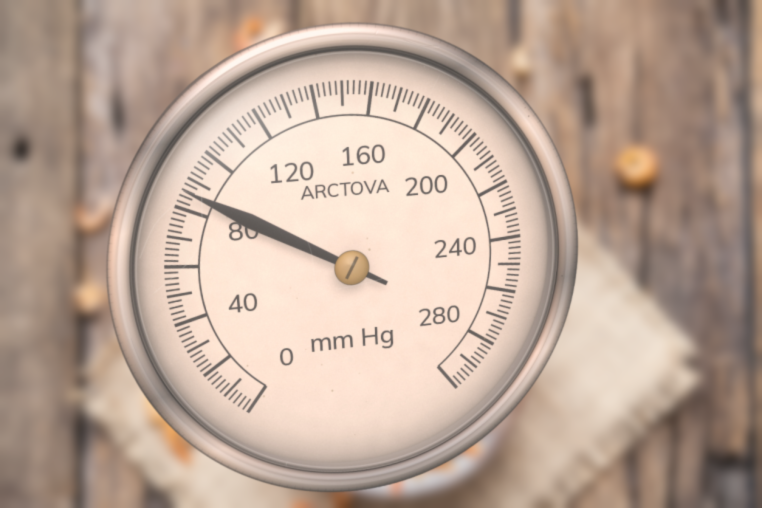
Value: 86 mmHg
